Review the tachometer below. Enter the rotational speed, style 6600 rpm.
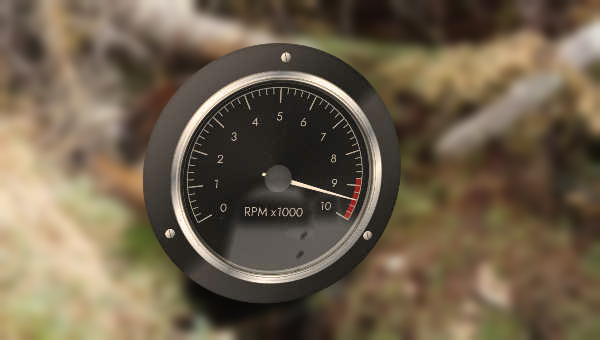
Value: 9400 rpm
